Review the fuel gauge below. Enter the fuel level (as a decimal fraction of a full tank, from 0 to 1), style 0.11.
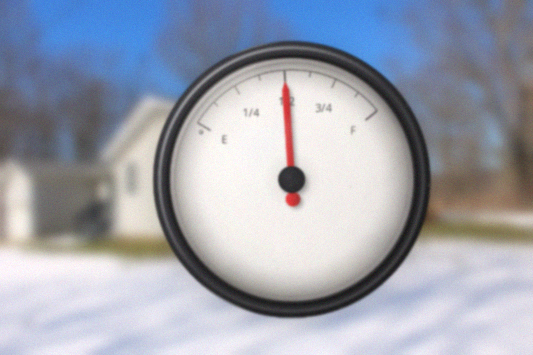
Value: 0.5
